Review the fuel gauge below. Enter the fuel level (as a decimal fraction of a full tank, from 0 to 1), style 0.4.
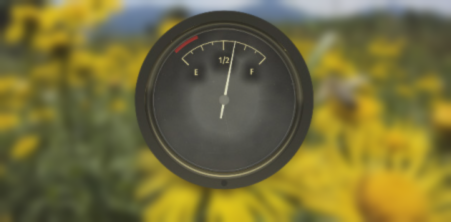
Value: 0.625
